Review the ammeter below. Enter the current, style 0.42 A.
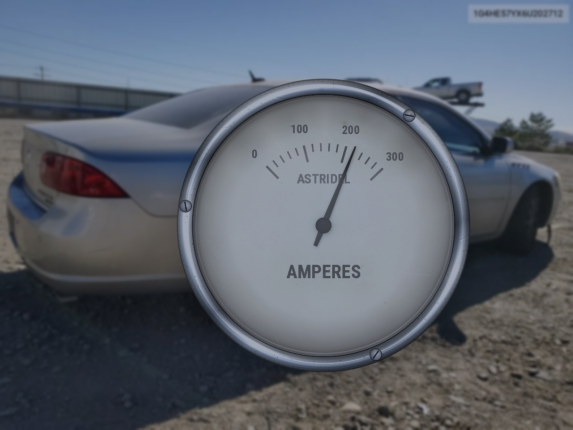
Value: 220 A
